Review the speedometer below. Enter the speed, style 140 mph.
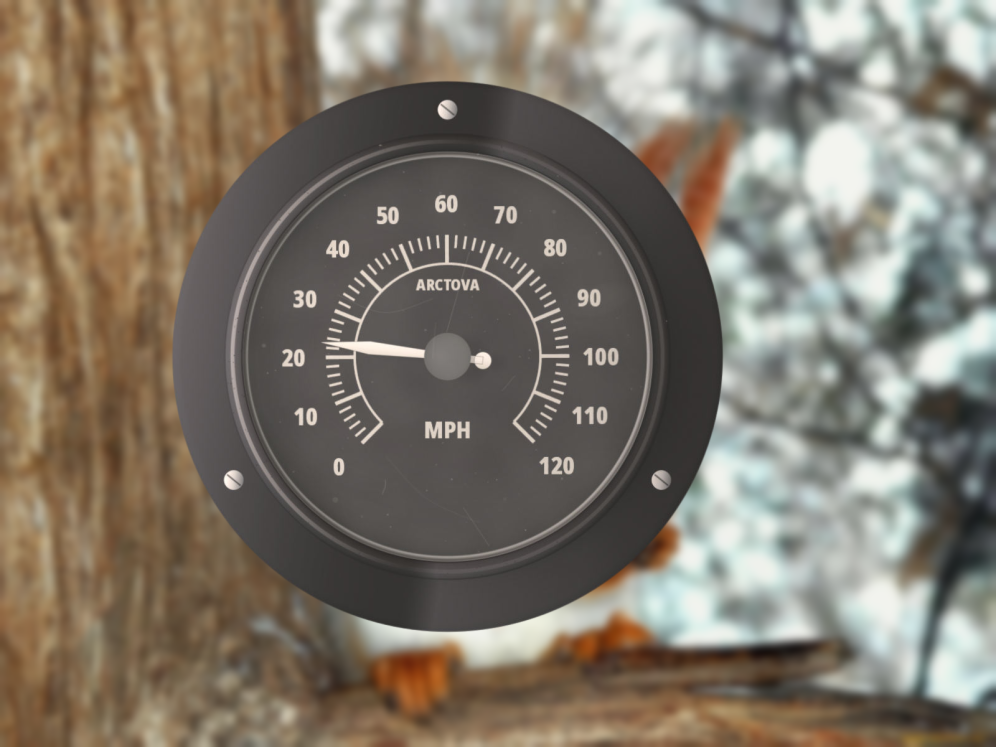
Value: 23 mph
